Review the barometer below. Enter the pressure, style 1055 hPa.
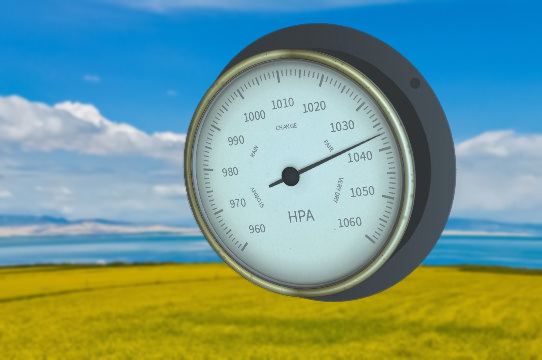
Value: 1037 hPa
